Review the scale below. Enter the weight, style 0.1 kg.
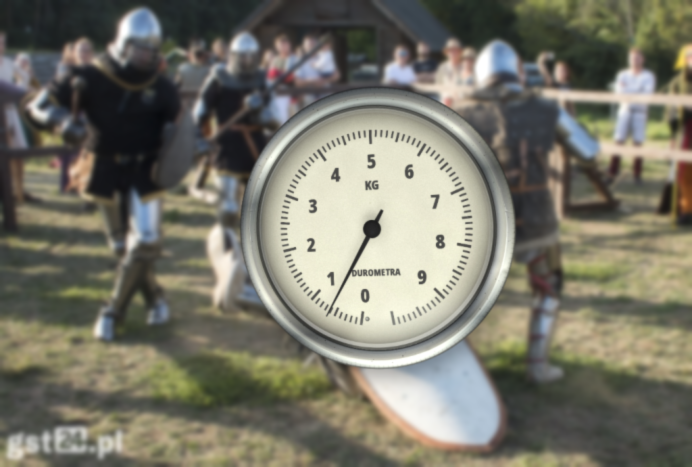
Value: 0.6 kg
